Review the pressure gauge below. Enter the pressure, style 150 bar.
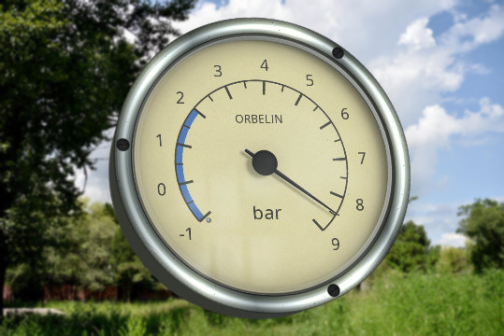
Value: 8.5 bar
